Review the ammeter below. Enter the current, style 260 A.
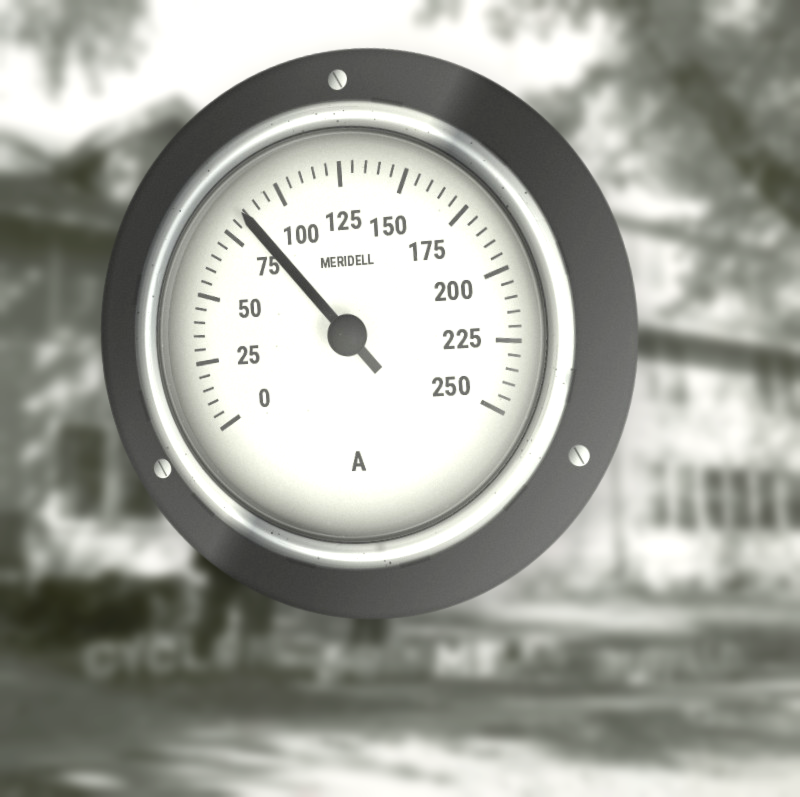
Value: 85 A
